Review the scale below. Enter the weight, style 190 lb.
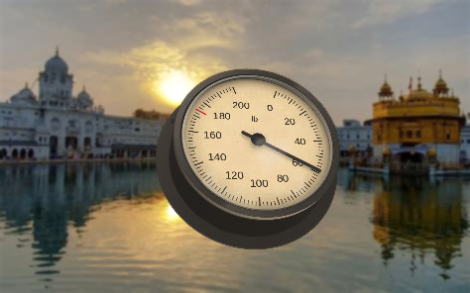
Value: 60 lb
